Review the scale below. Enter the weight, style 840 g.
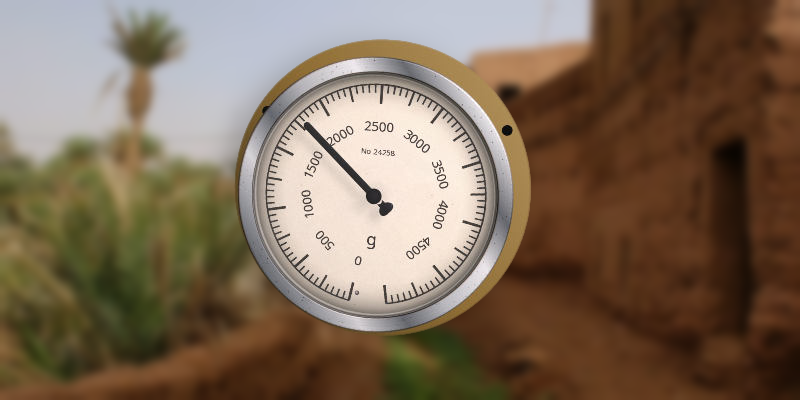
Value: 1800 g
